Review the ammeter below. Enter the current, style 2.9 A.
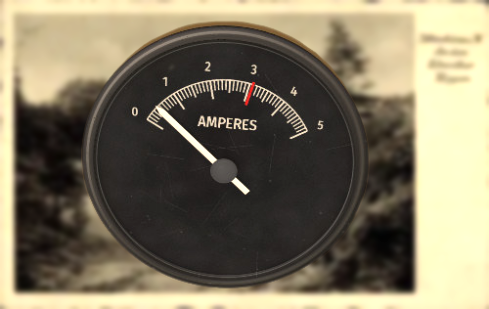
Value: 0.5 A
